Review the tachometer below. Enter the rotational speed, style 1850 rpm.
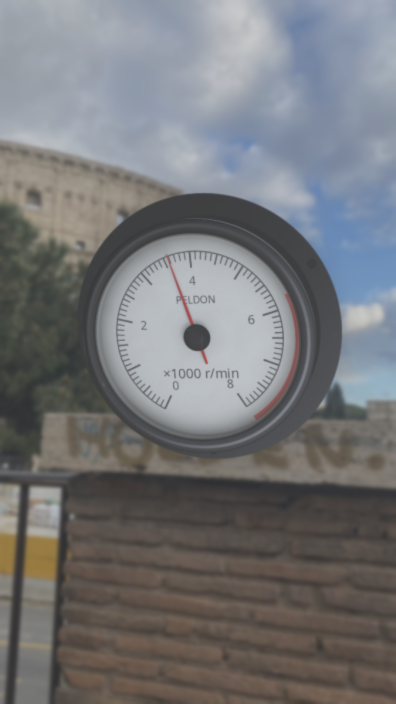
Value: 3600 rpm
